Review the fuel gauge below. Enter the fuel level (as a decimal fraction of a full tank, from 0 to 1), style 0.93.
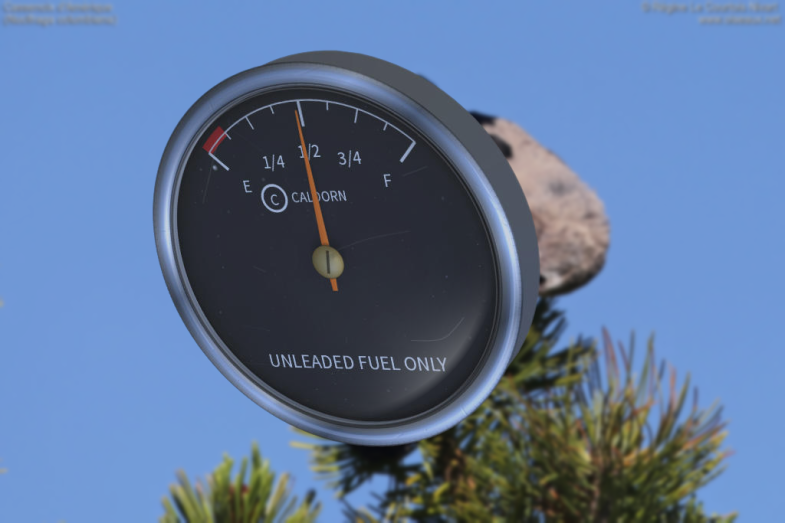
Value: 0.5
